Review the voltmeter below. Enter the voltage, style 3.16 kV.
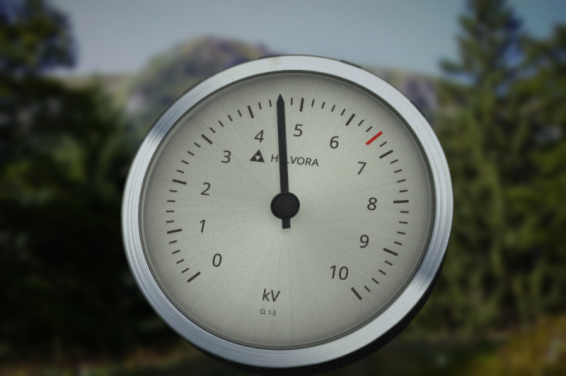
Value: 4.6 kV
